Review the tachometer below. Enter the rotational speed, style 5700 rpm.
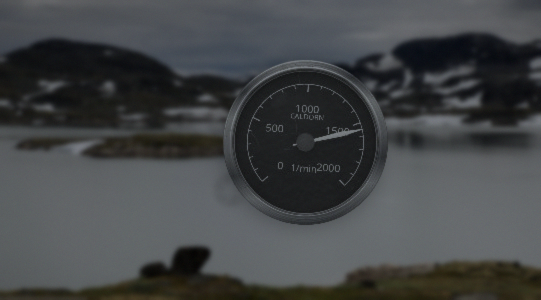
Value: 1550 rpm
